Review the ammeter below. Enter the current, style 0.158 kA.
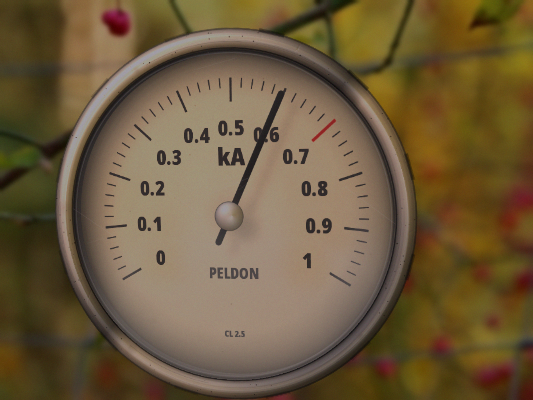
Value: 0.6 kA
